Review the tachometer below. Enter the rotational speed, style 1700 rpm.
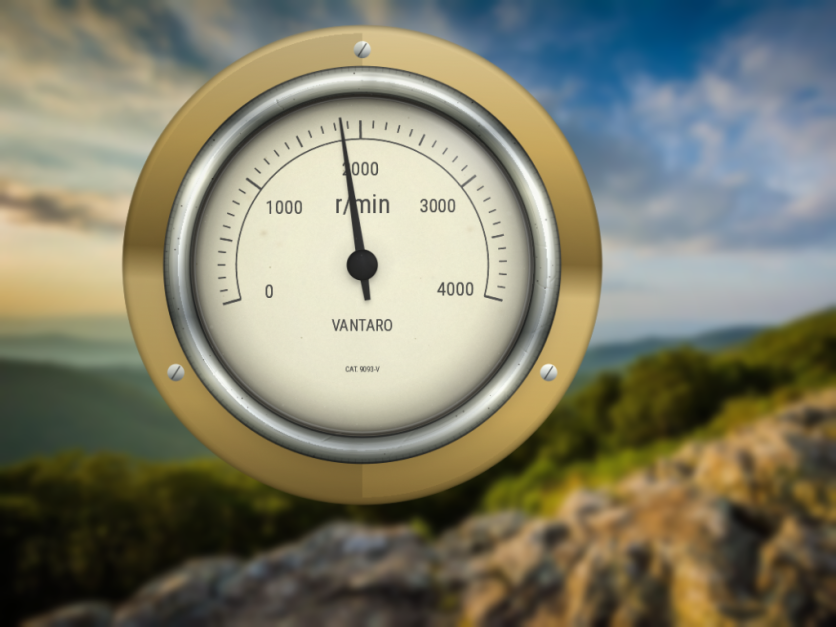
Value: 1850 rpm
